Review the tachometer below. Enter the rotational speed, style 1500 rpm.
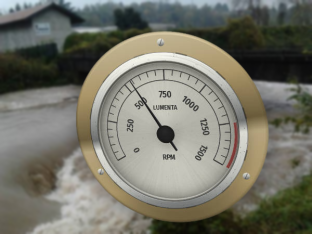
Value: 550 rpm
